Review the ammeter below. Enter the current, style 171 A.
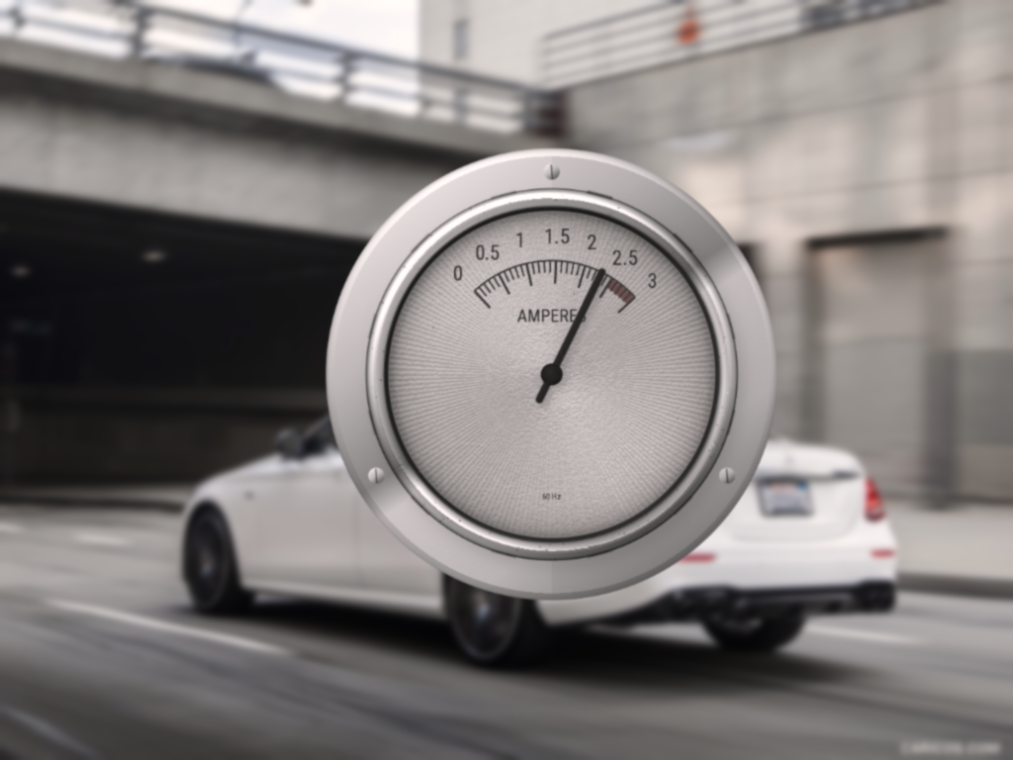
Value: 2.3 A
